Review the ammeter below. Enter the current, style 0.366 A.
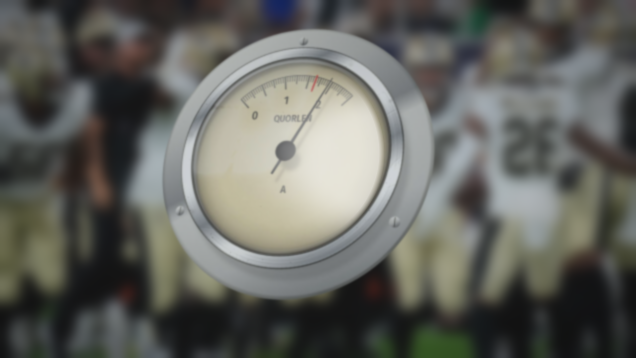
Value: 2 A
